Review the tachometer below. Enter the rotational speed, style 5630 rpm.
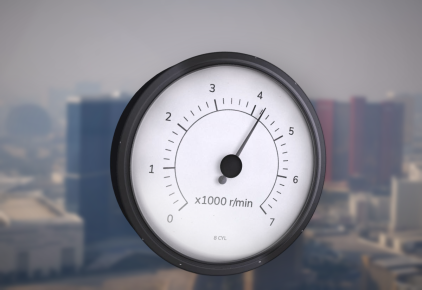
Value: 4200 rpm
